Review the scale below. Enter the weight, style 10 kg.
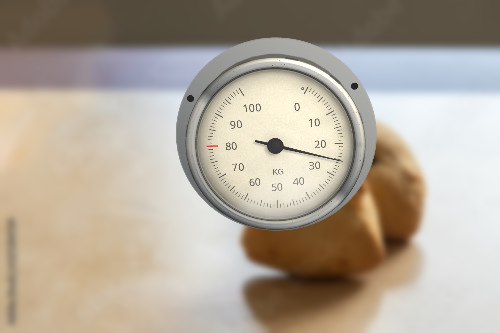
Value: 25 kg
